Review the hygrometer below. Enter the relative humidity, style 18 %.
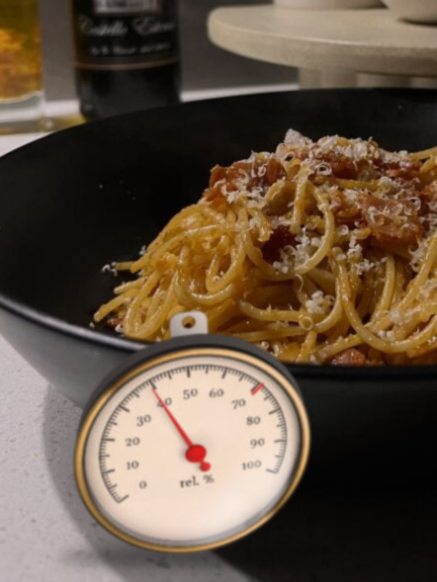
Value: 40 %
